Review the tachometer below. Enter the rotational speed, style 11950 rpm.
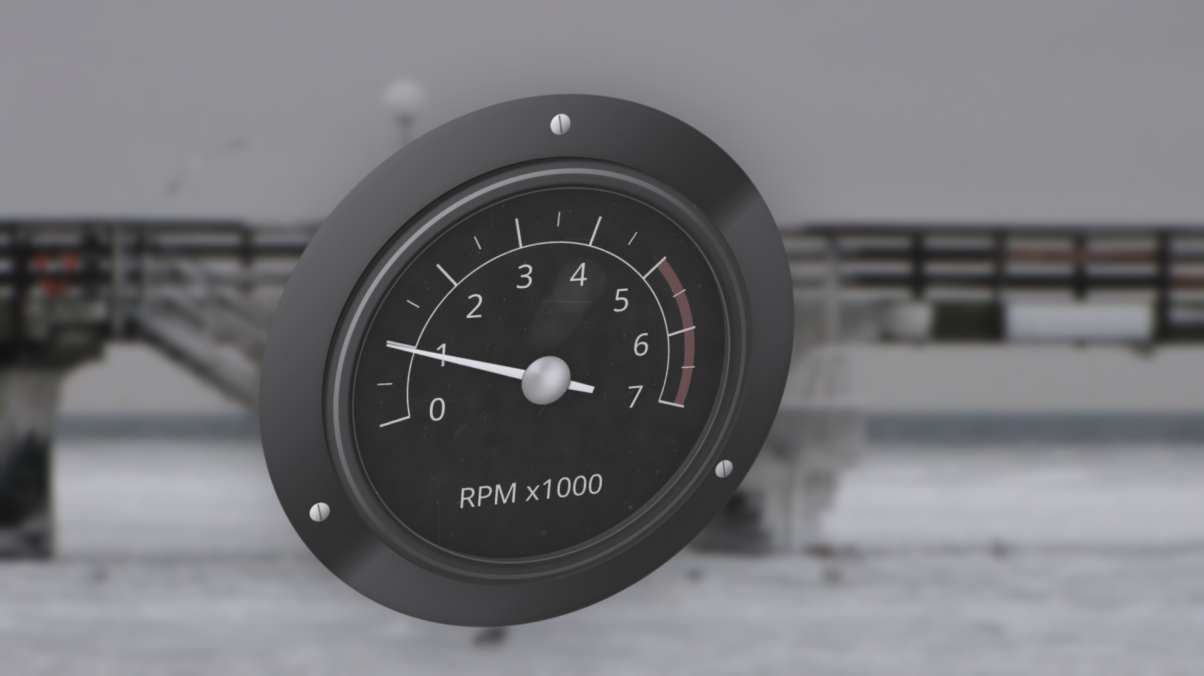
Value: 1000 rpm
